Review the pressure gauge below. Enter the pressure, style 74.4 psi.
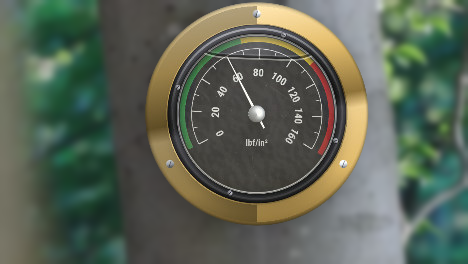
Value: 60 psi
